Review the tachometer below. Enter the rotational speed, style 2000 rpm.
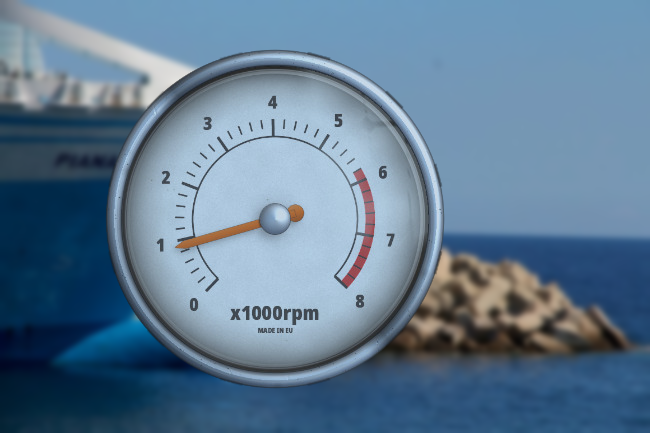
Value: 900 rpm
